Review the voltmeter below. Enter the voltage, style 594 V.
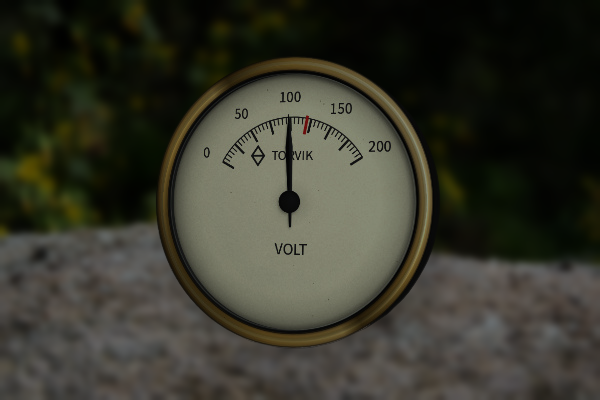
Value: 100 V
